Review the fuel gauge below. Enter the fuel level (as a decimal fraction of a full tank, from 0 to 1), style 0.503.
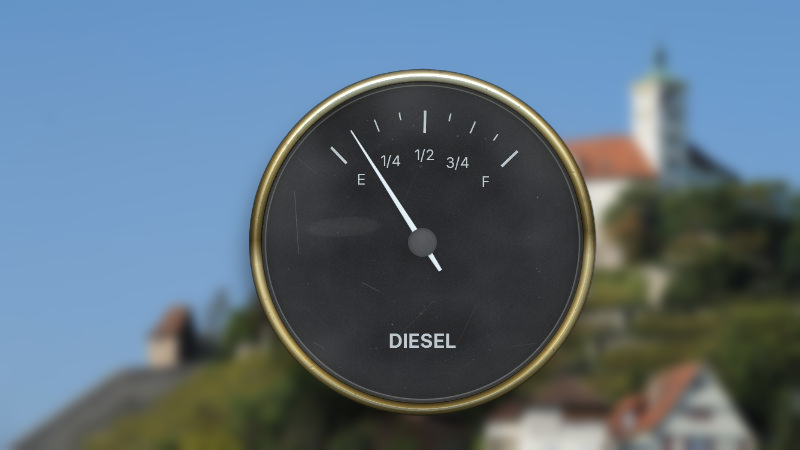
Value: 0.125
